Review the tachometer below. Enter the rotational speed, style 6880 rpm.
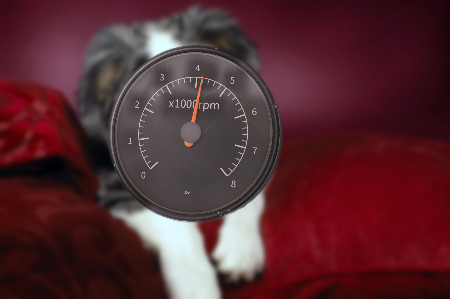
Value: 4200 rpm
